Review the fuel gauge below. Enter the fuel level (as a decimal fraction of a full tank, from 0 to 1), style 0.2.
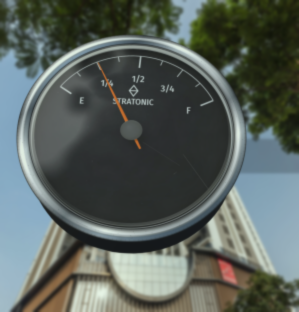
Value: 0.25
